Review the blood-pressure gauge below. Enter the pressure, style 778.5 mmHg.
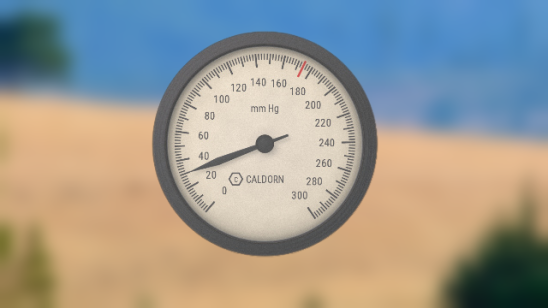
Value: 30 mmHg
